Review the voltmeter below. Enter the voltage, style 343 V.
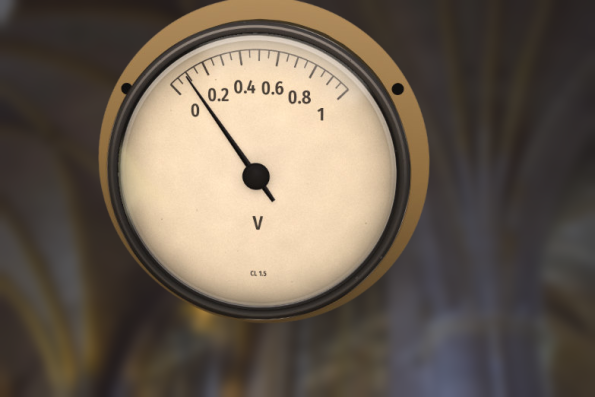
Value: 0.1 V
